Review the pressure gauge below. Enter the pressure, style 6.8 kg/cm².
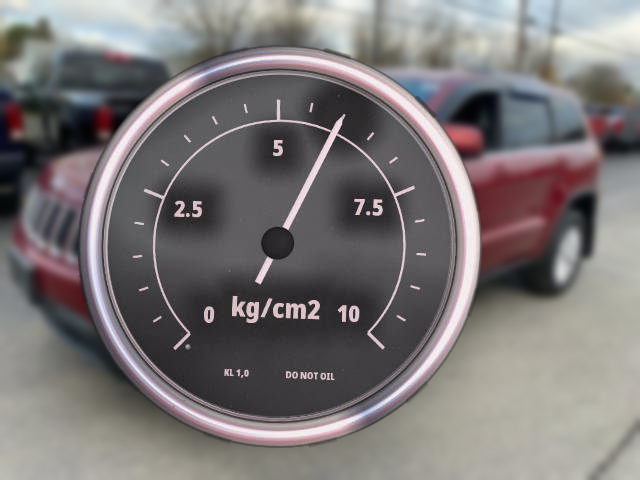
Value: 6 kg/cm²
